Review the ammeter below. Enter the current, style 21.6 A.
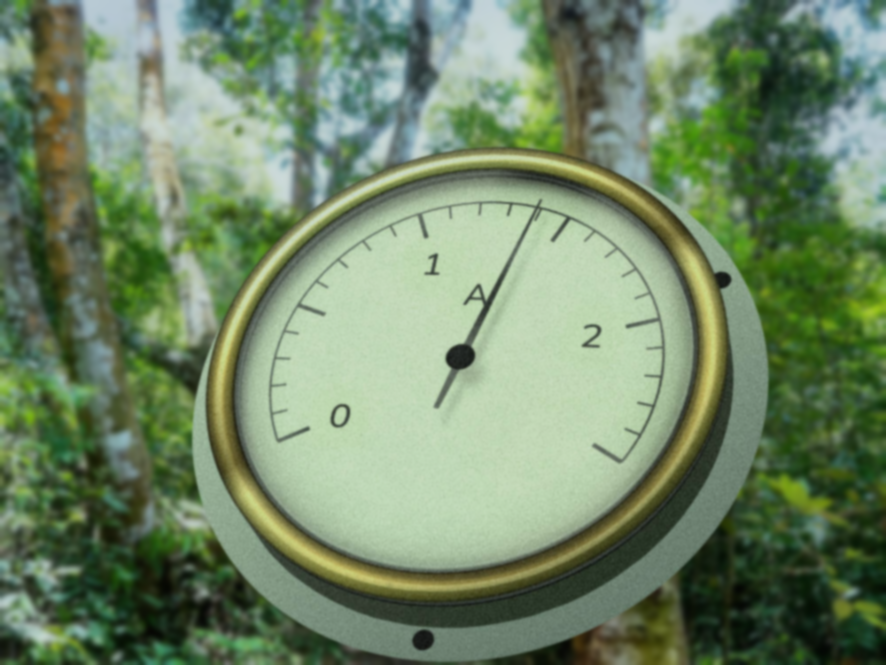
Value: 1.4 A
